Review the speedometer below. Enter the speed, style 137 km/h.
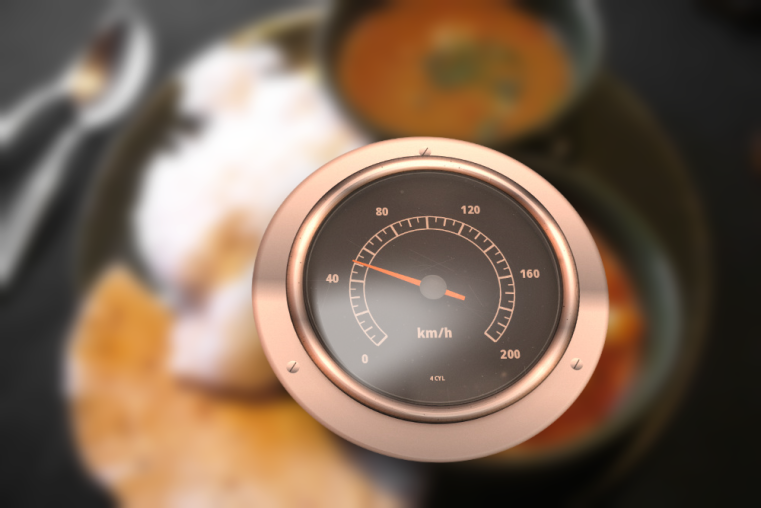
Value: 50 km/h
